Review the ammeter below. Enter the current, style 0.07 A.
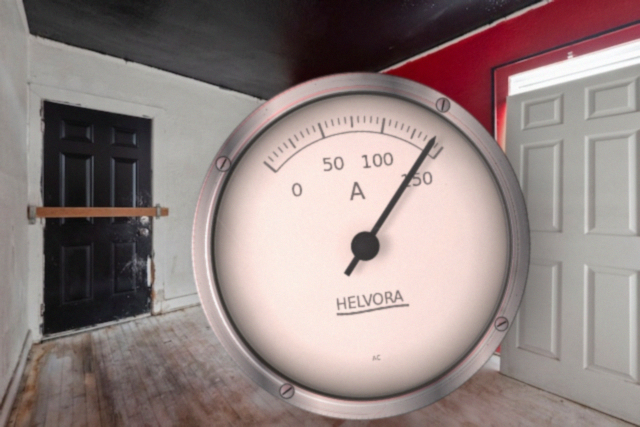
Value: 140 A
